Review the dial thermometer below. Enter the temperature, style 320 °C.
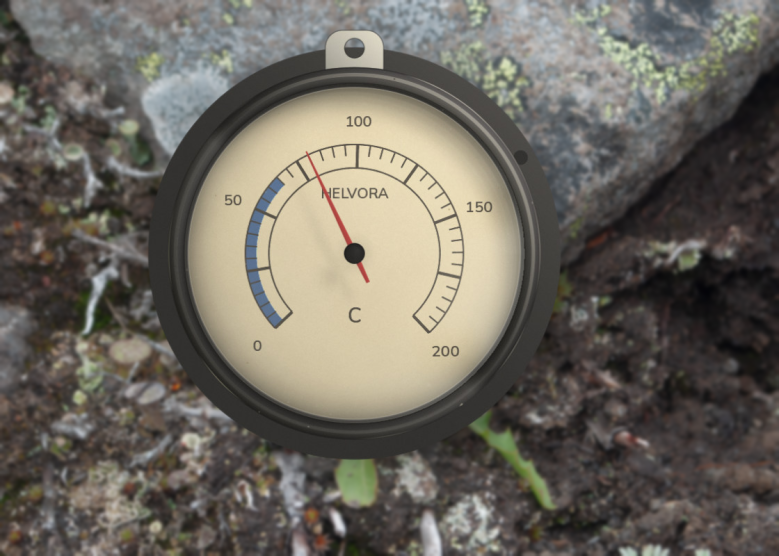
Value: 80 °C
